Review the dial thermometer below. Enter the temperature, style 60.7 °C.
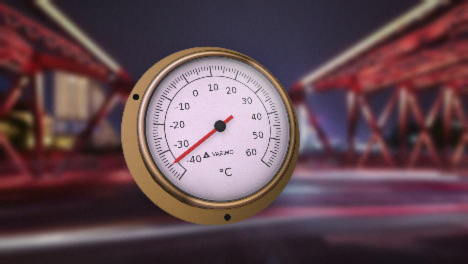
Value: -35 °C
